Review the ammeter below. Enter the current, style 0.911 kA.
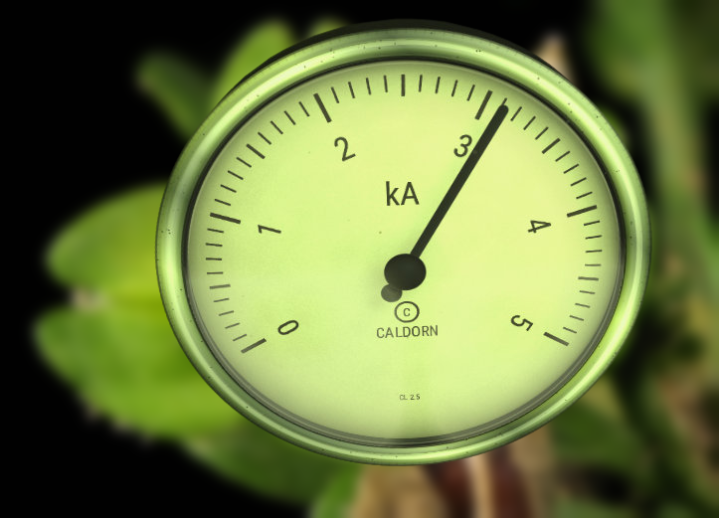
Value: 3.1 kA
